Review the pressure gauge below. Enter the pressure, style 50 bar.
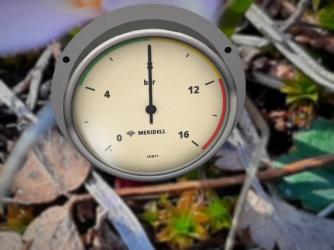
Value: 8 bar
